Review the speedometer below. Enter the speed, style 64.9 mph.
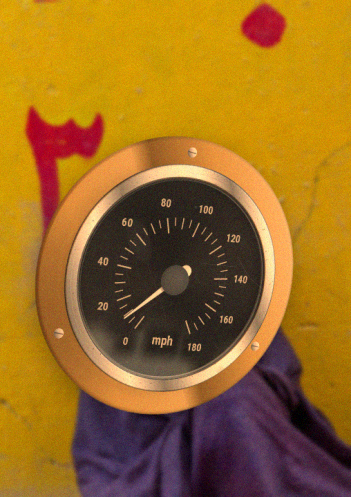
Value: 10 mph
